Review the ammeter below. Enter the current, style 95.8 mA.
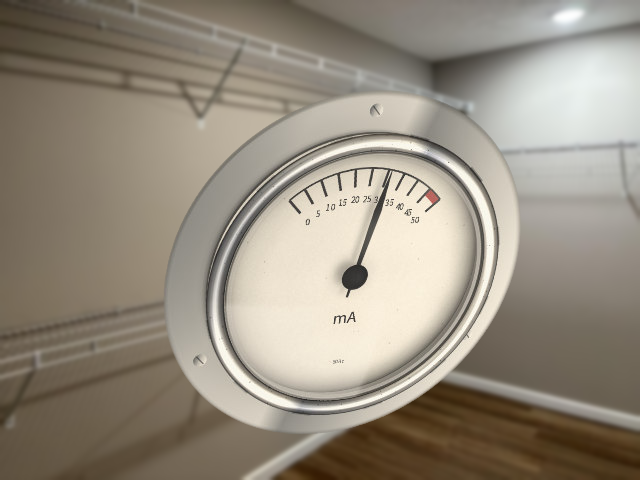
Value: 30 mA
